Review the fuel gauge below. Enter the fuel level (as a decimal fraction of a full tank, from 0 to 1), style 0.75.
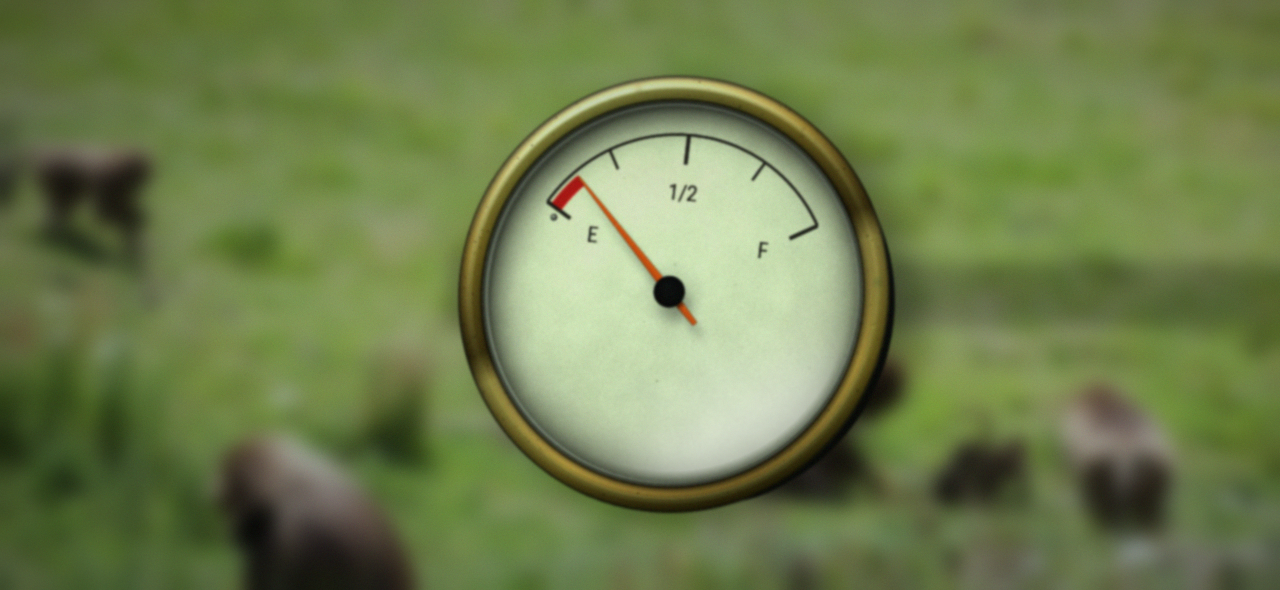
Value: 0.125
